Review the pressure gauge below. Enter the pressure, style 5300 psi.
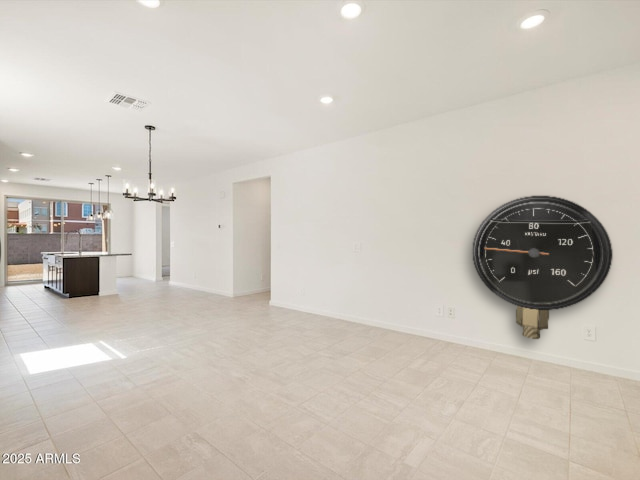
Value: 30 psi
